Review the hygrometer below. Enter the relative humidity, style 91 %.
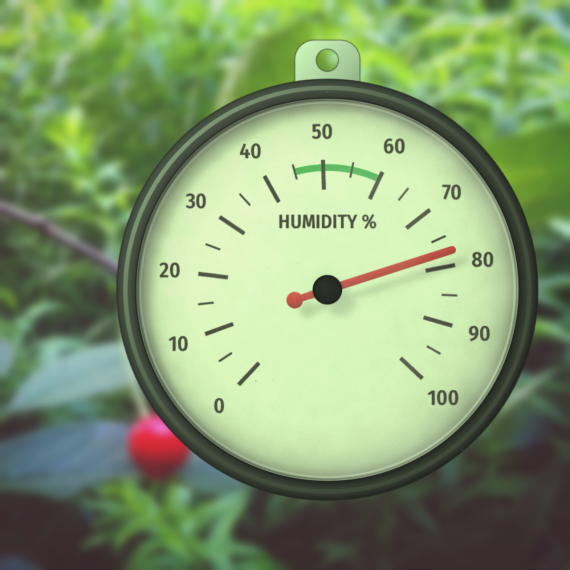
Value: 77.5 %
